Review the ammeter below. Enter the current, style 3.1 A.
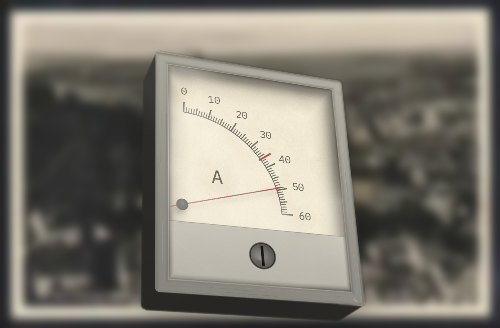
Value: 50 A
